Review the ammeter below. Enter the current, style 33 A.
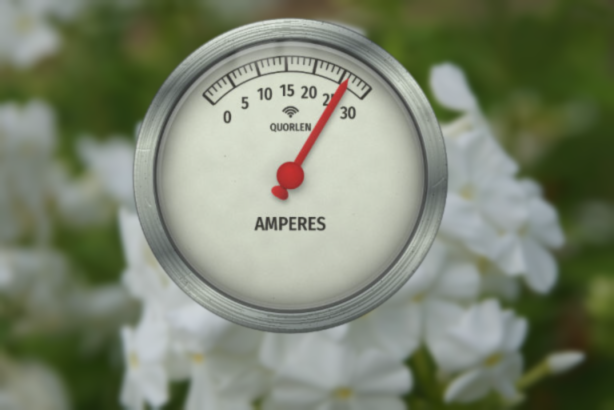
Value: 26 A
